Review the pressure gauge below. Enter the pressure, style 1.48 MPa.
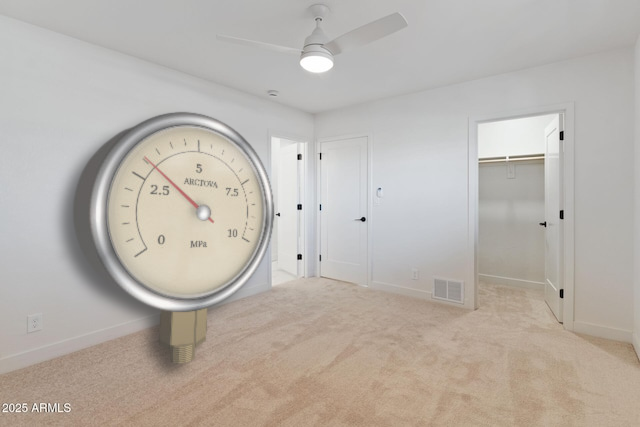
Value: 3 MPa
